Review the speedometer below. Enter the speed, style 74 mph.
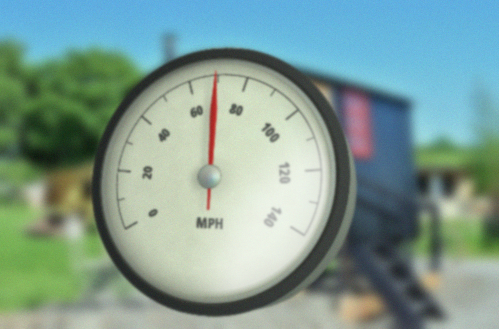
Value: 70 mph
